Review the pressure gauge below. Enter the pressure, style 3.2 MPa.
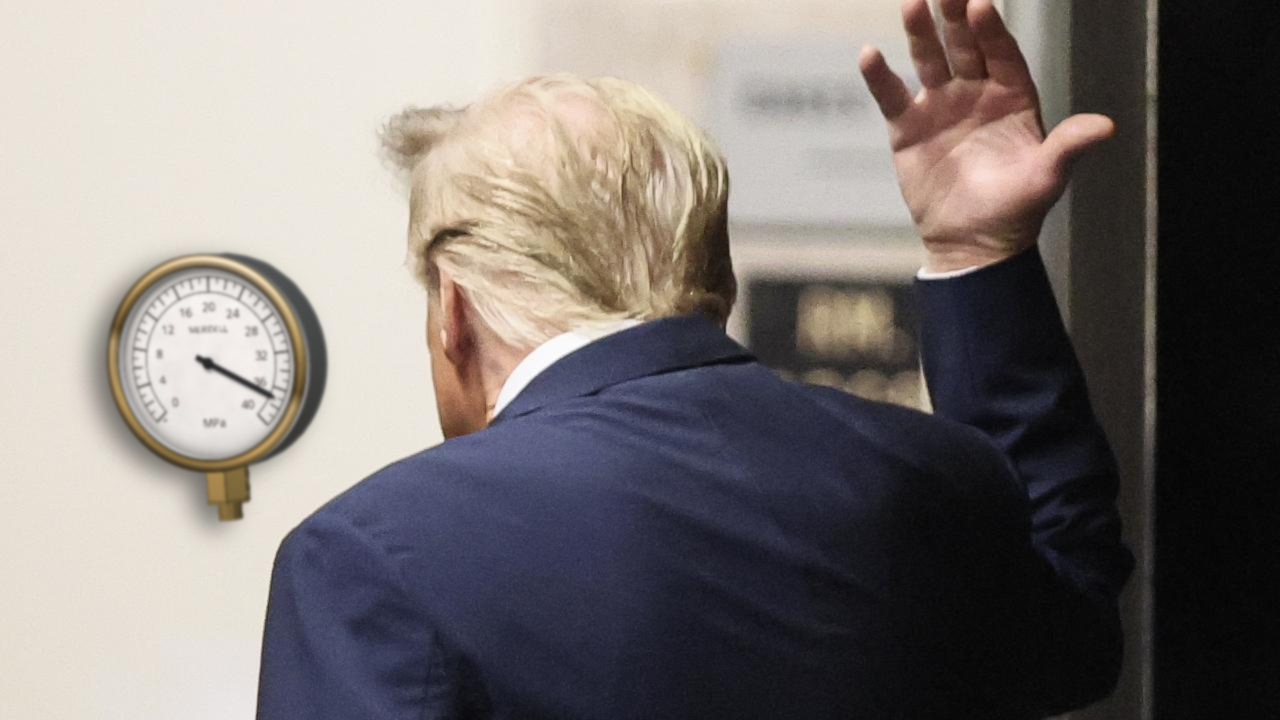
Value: 37 MPa
